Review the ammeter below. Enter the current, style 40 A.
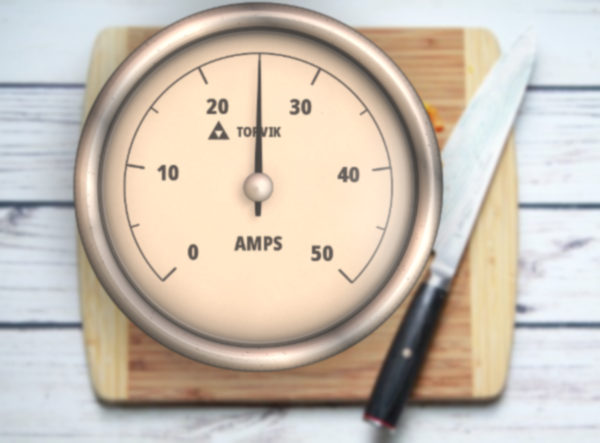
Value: 25 A
